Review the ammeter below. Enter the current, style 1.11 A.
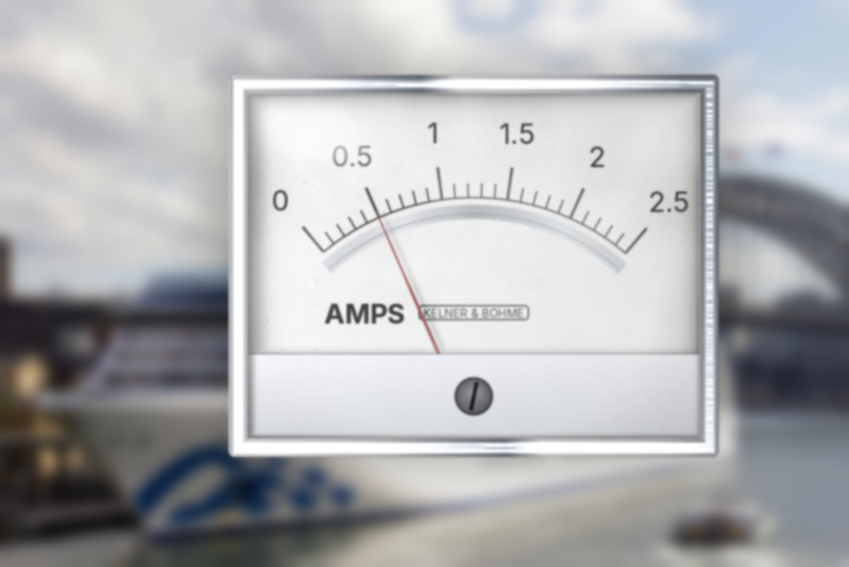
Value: 0.5 A
